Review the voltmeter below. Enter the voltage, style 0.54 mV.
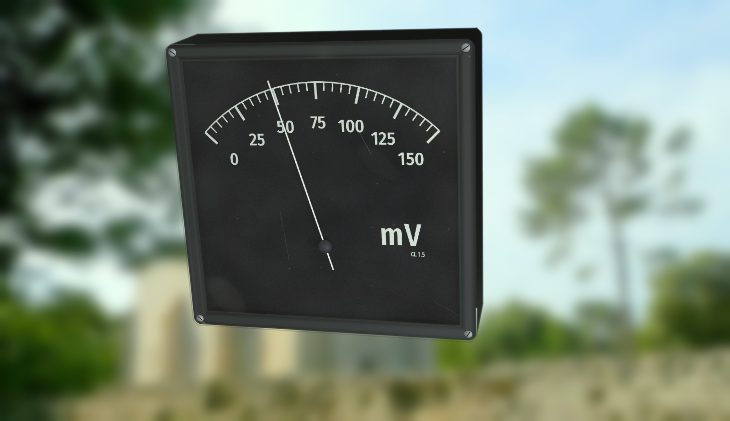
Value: 50 mV
